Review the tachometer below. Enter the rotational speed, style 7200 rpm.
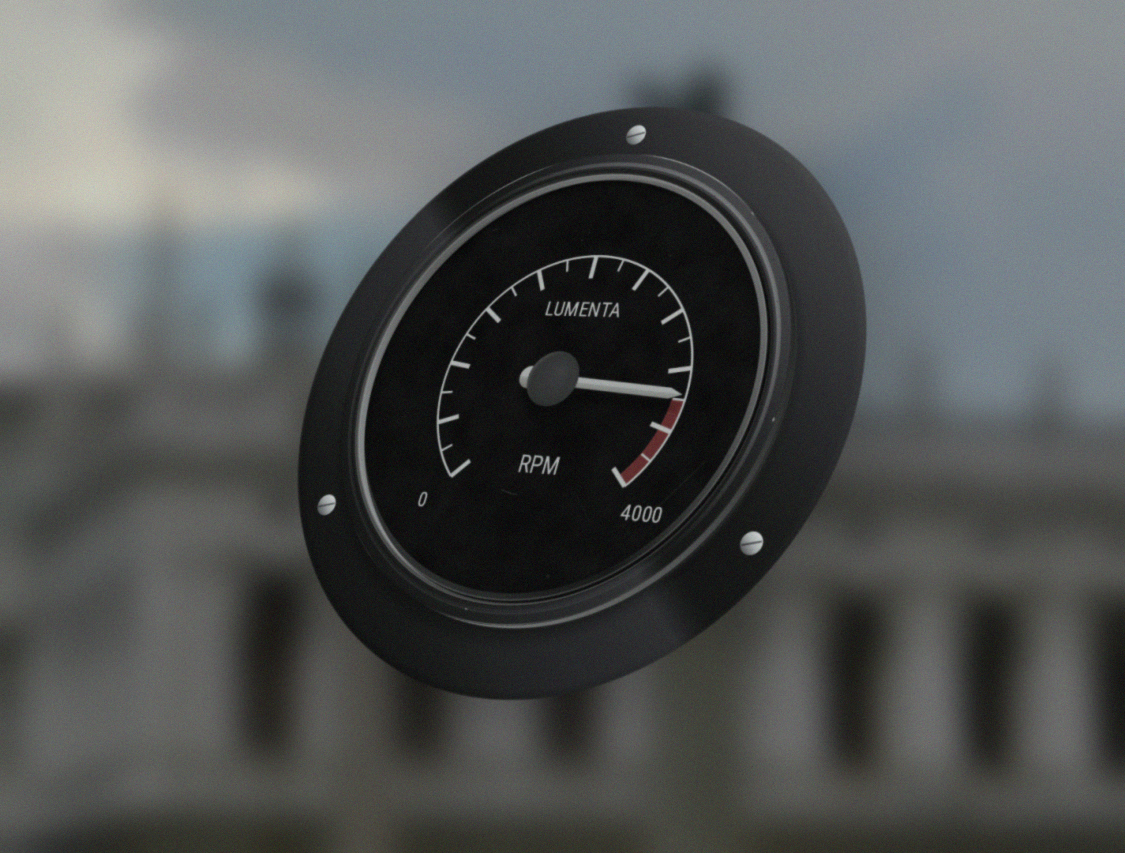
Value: 3400 rpm
